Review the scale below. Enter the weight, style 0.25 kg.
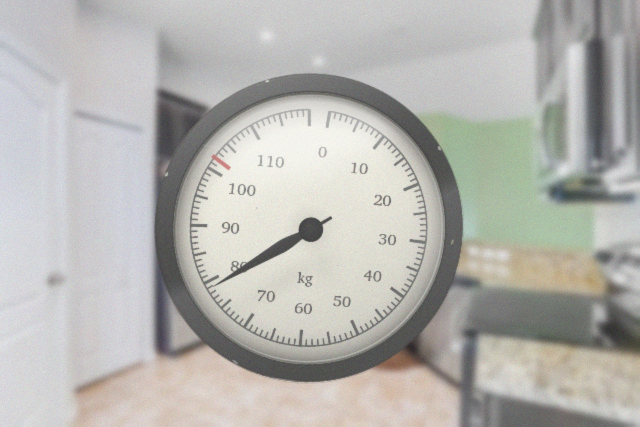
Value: 79 kg
